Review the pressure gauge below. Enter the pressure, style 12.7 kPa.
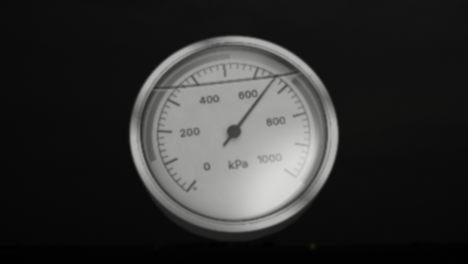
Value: 660 kPa
